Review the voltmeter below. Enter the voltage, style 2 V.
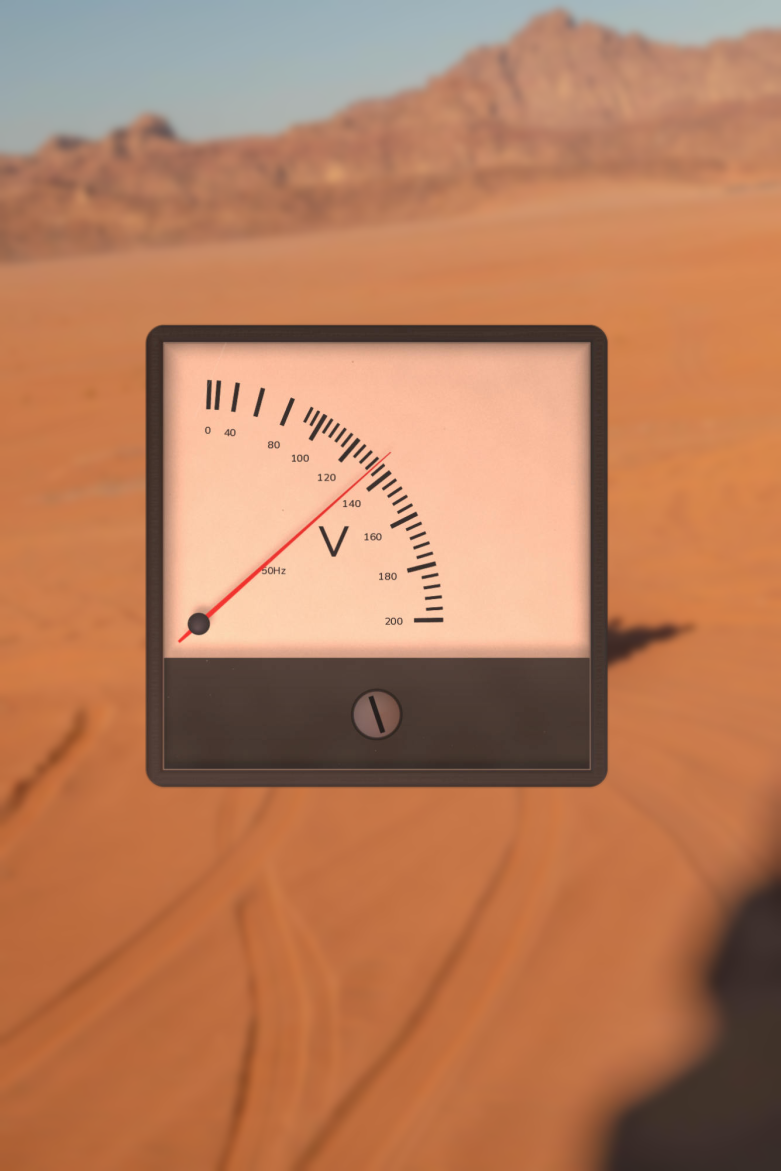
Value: 134 V
